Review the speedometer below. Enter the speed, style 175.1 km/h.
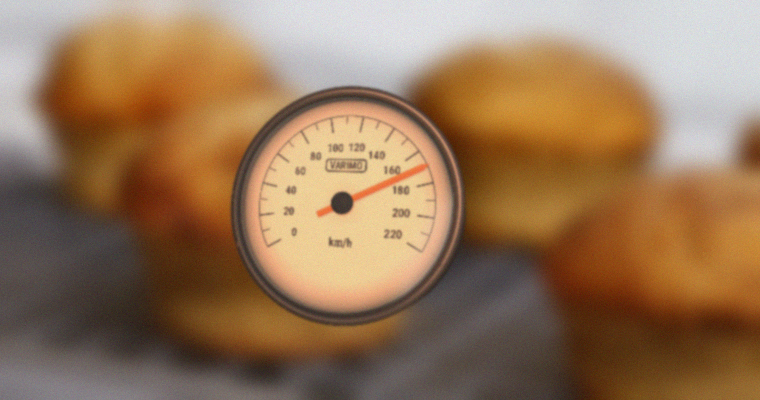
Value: 170 km/h
